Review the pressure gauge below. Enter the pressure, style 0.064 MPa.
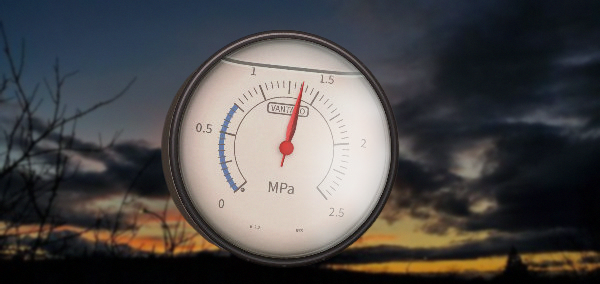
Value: 1.35 MPa
